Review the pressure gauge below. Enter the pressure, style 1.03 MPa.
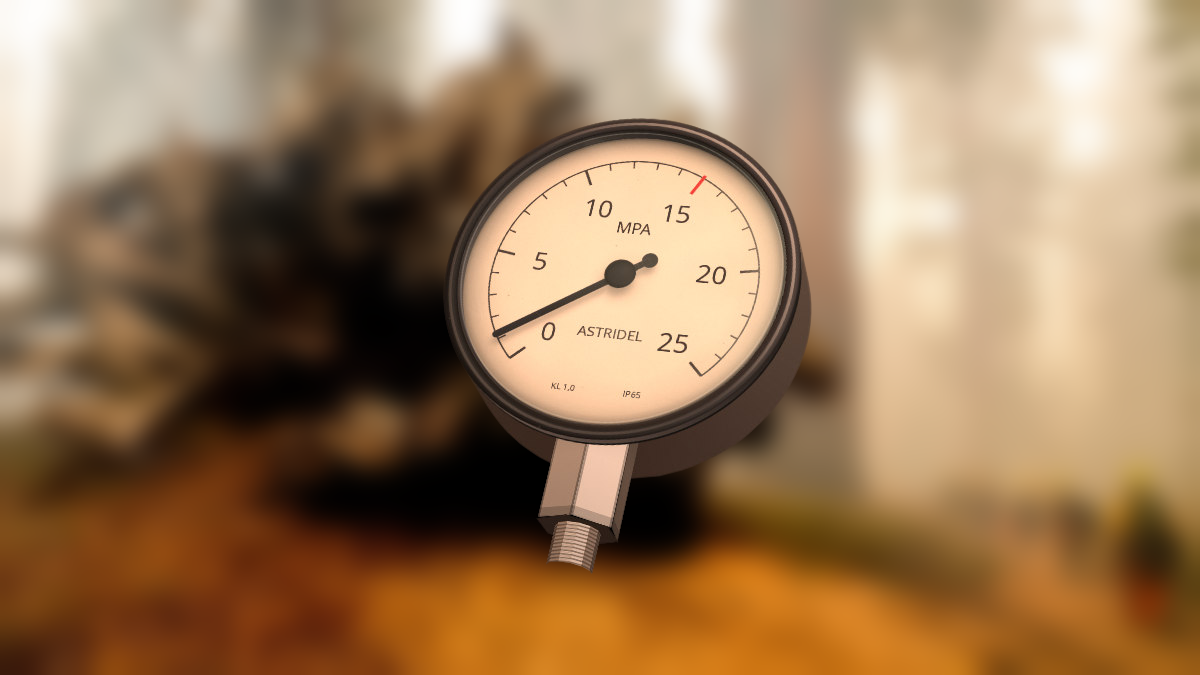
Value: 1 MPa
